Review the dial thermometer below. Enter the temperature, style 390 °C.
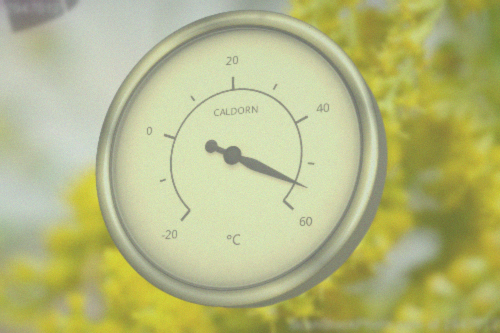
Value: 55 °C
